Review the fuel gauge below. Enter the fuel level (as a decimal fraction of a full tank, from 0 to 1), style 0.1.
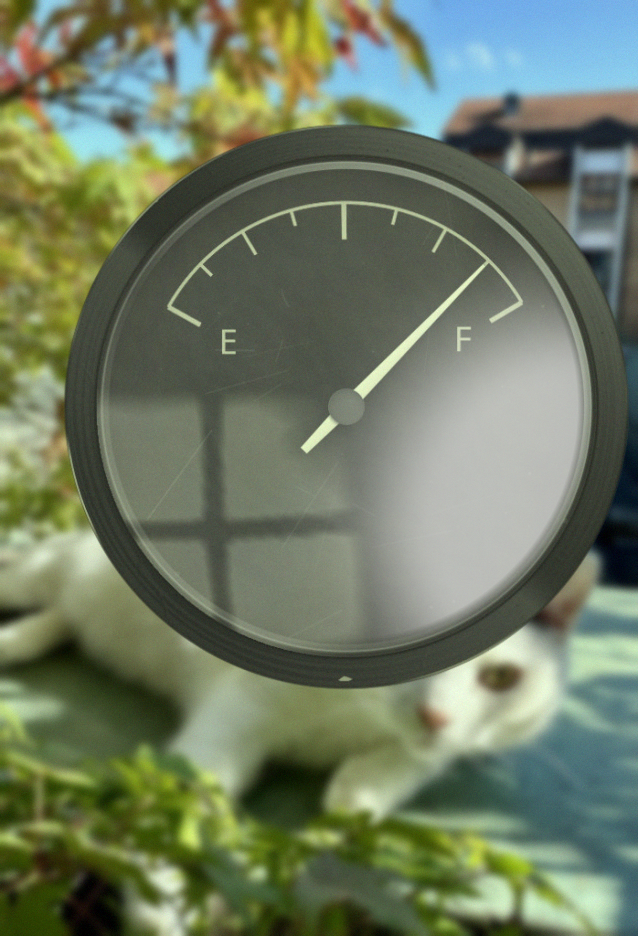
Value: 0.875
